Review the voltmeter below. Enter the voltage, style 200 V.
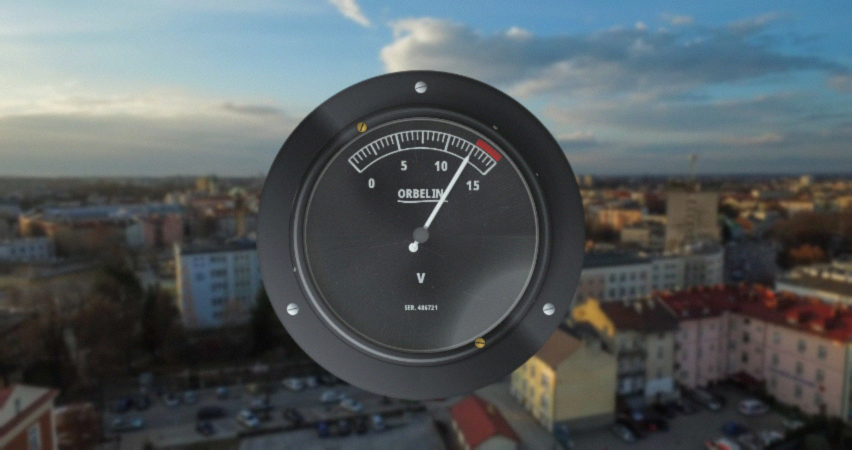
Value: 12.5 V
